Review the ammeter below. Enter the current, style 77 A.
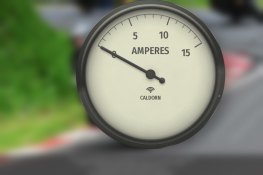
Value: 0 A
